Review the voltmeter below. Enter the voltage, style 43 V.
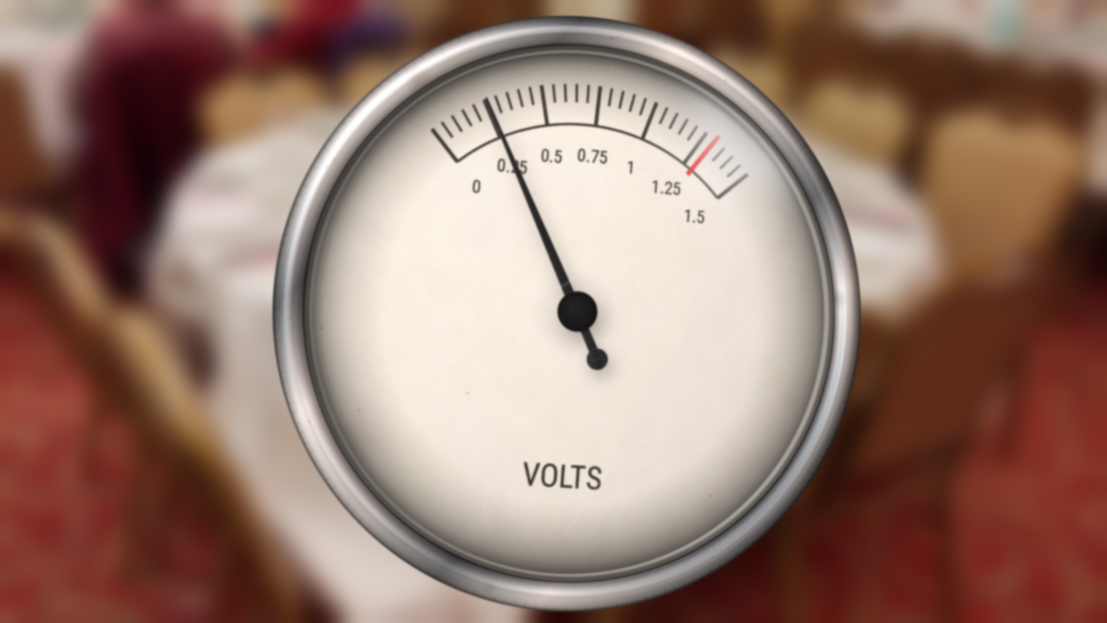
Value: 0.25 V
